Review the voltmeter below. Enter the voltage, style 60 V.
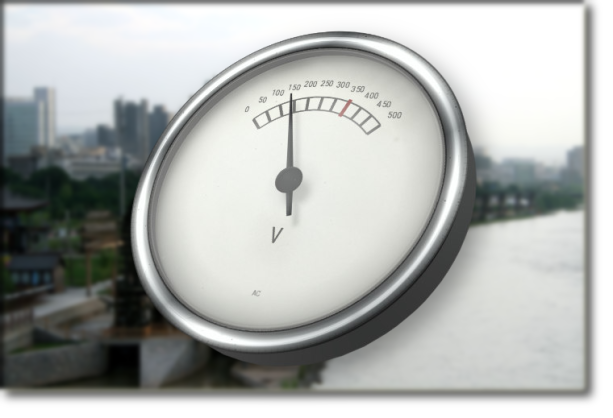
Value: 150 V
